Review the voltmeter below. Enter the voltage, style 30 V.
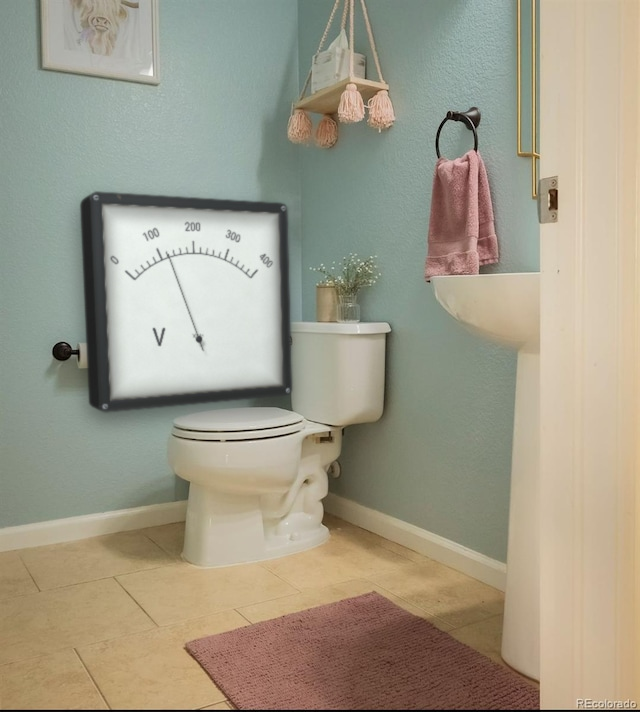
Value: 120 V
